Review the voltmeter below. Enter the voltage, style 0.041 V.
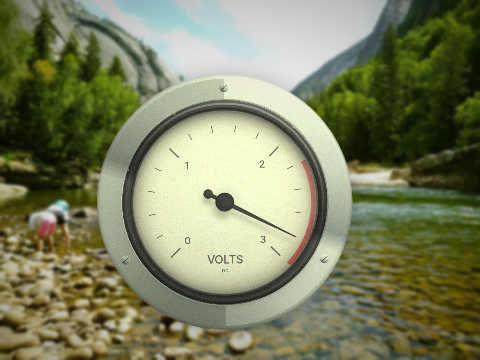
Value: 2.8 V
